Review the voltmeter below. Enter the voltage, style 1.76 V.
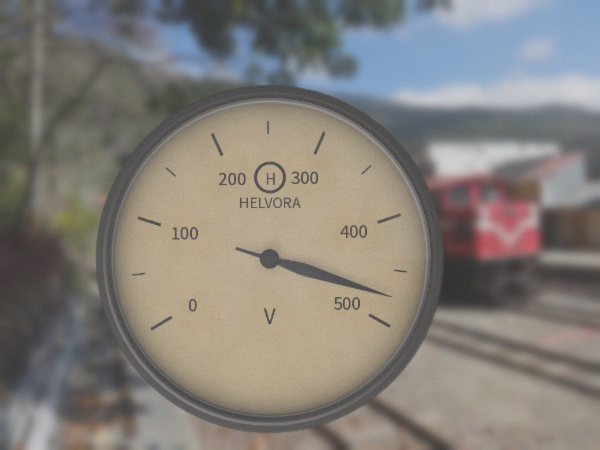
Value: 475 V
